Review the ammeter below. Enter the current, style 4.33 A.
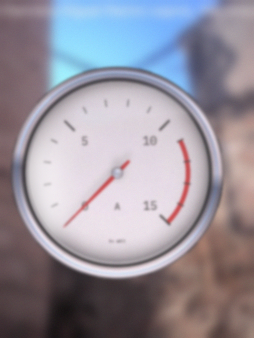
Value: 0 A
